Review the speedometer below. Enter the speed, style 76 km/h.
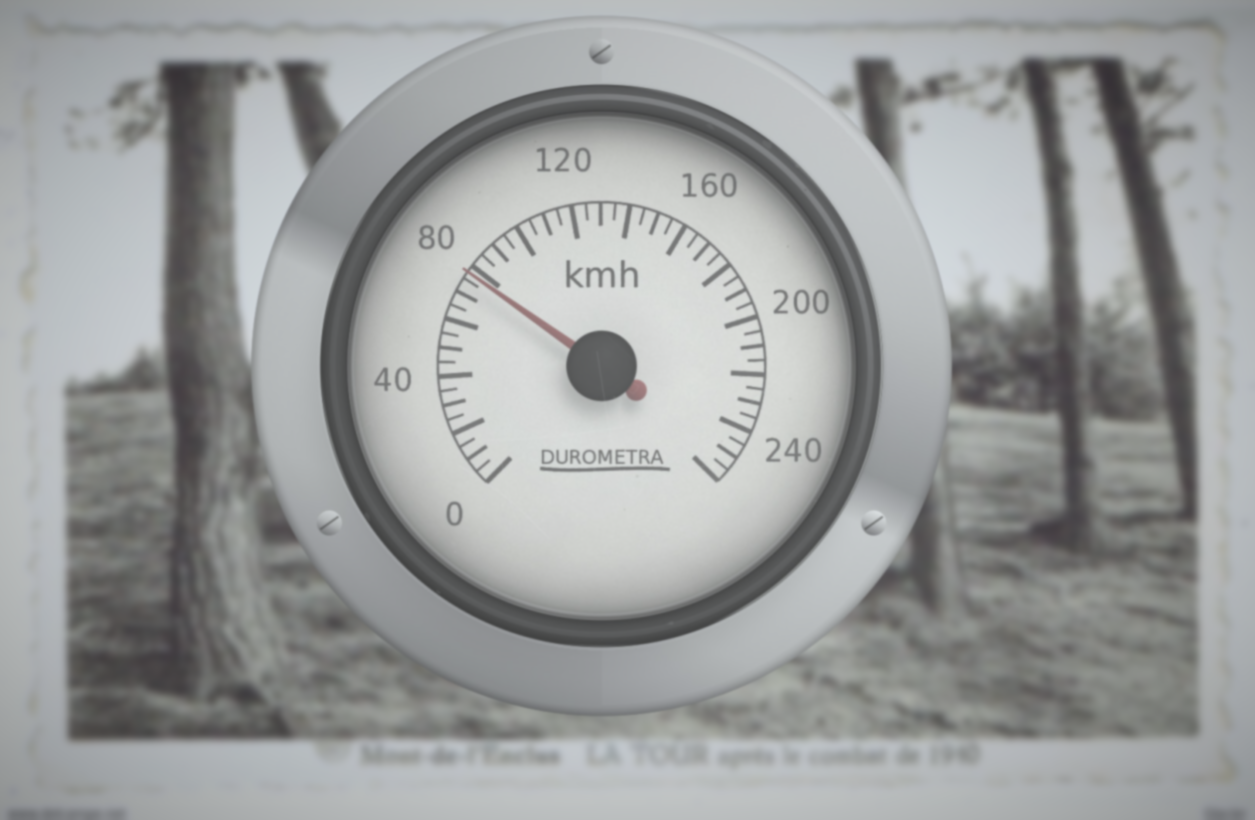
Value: 77.5 km/h
